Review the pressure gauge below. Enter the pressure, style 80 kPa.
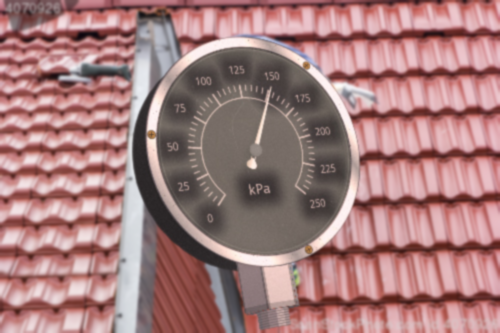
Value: 150 kPa
